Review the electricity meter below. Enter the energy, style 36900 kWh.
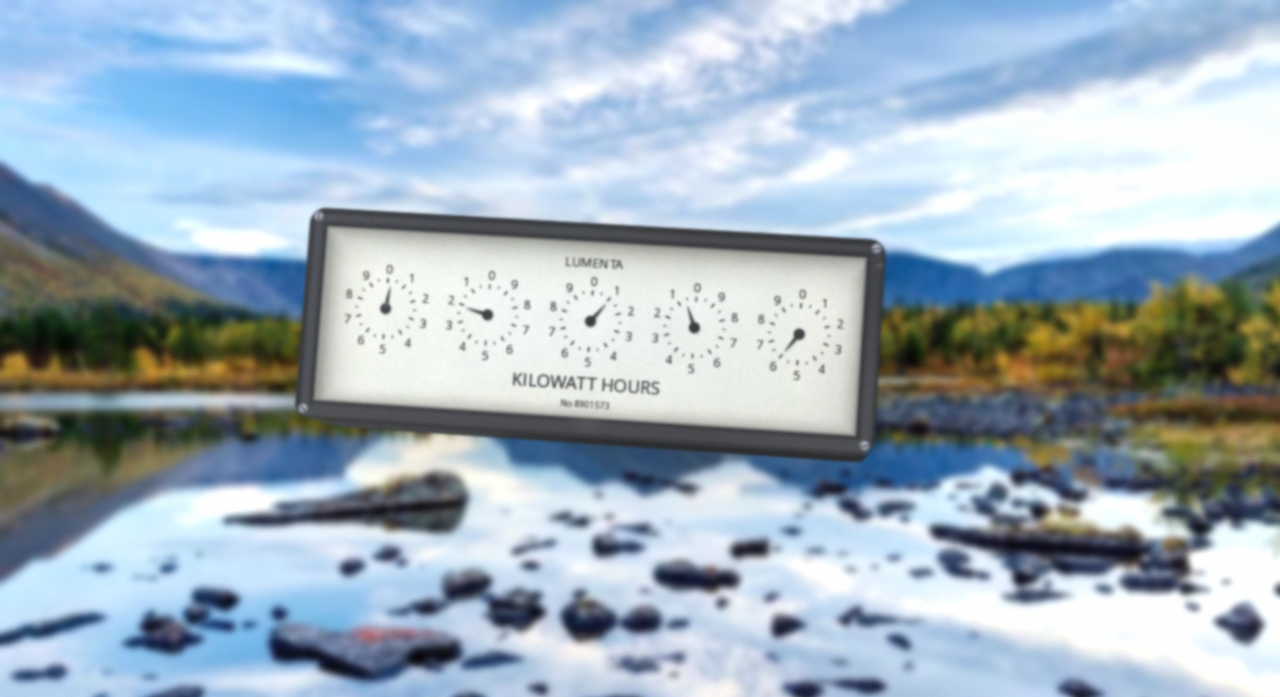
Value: 2106 kWh
